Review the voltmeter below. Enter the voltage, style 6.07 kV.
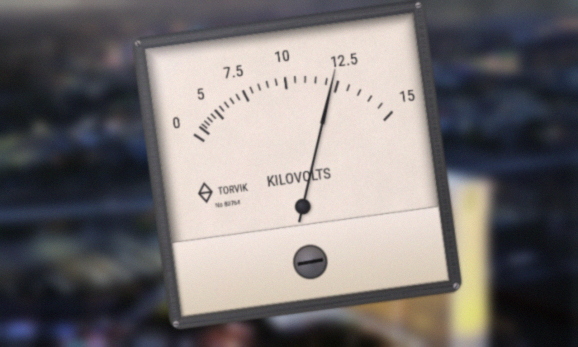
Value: 12.25 kV
